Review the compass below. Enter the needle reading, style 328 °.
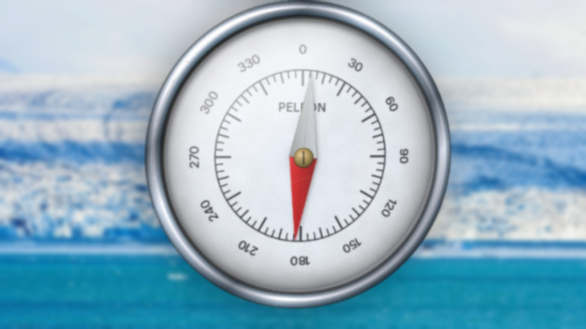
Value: 185 °
